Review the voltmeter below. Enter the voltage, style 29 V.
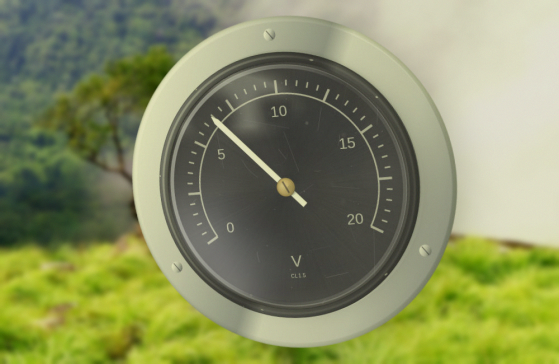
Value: 6.5 V
